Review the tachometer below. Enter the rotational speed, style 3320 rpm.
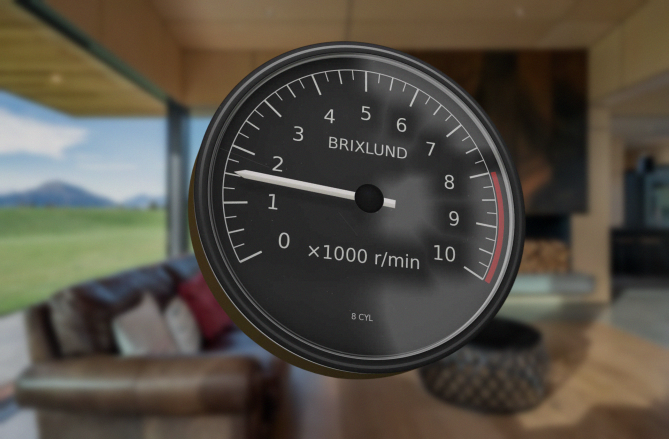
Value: 1500 rpm
